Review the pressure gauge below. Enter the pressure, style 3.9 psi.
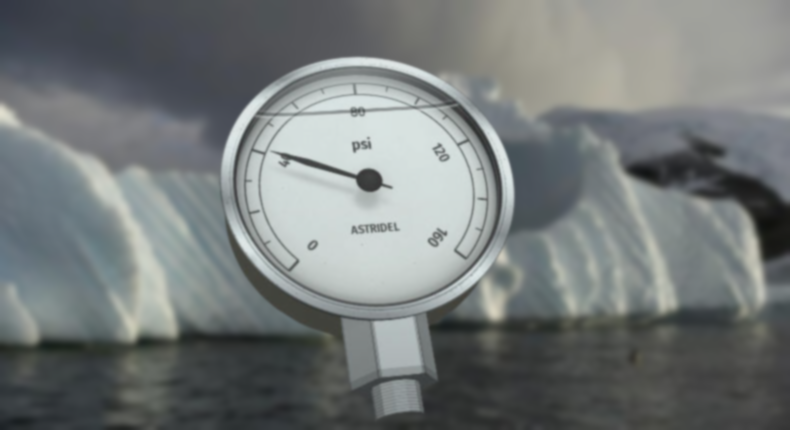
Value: 40 psi
